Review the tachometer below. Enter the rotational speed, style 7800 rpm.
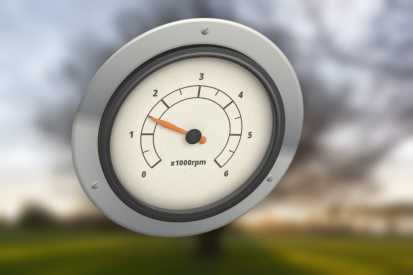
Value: 1500 rpm
